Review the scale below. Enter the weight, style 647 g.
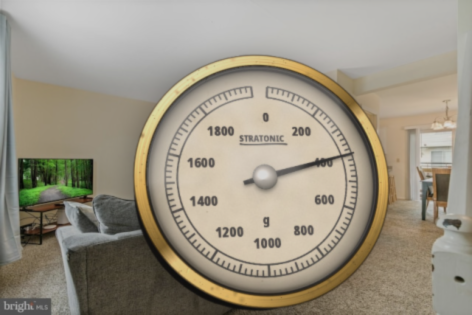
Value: 400 g
